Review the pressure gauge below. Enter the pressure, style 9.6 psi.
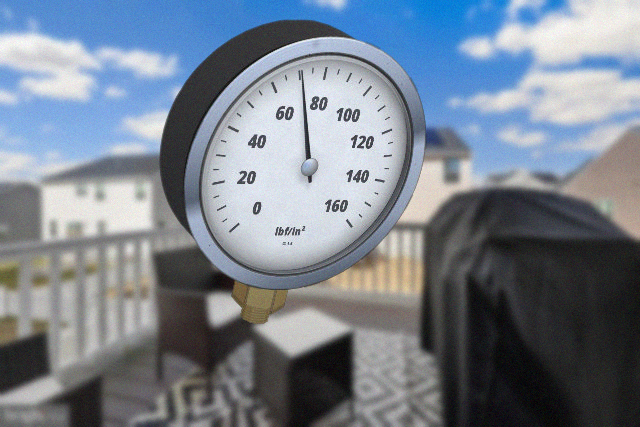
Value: 70 psi
